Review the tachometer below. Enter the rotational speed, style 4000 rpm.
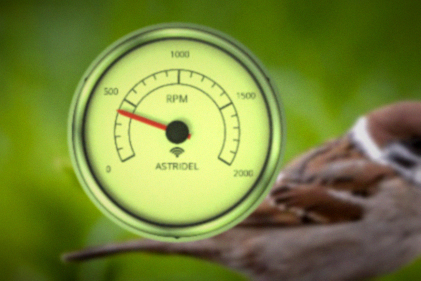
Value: 400 rpm
